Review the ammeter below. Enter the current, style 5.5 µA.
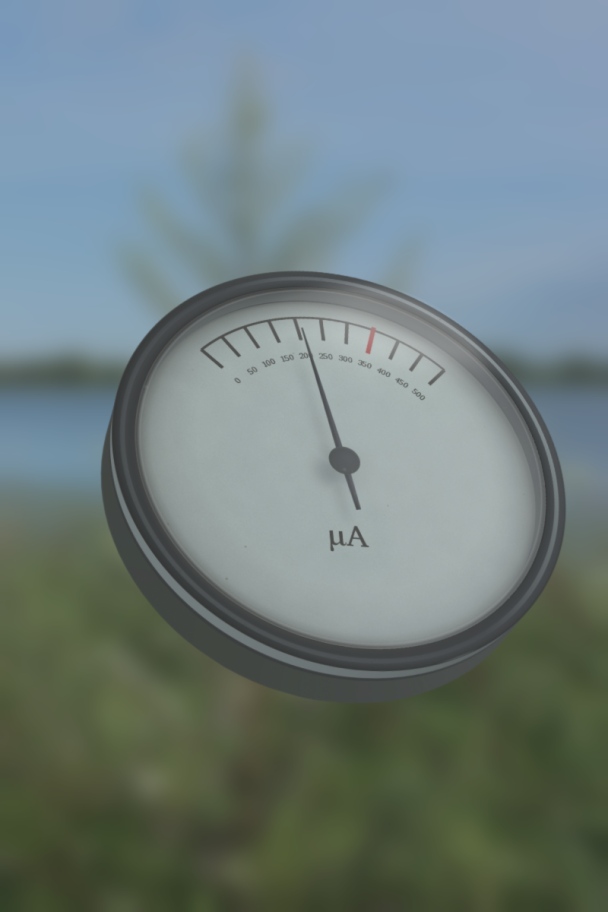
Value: 200 µA
